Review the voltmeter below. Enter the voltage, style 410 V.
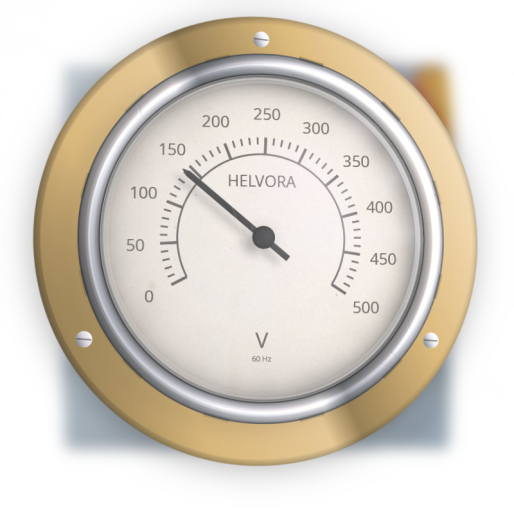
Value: 140 V
